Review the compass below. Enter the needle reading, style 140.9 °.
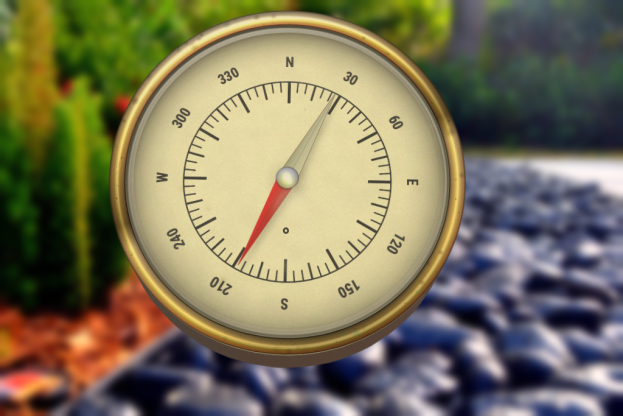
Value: 207.5 °
